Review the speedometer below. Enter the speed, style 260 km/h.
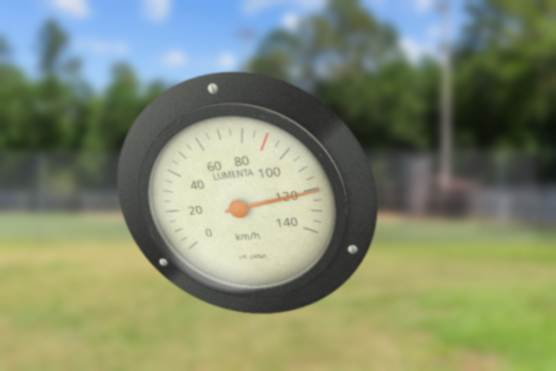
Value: 120 km/h
